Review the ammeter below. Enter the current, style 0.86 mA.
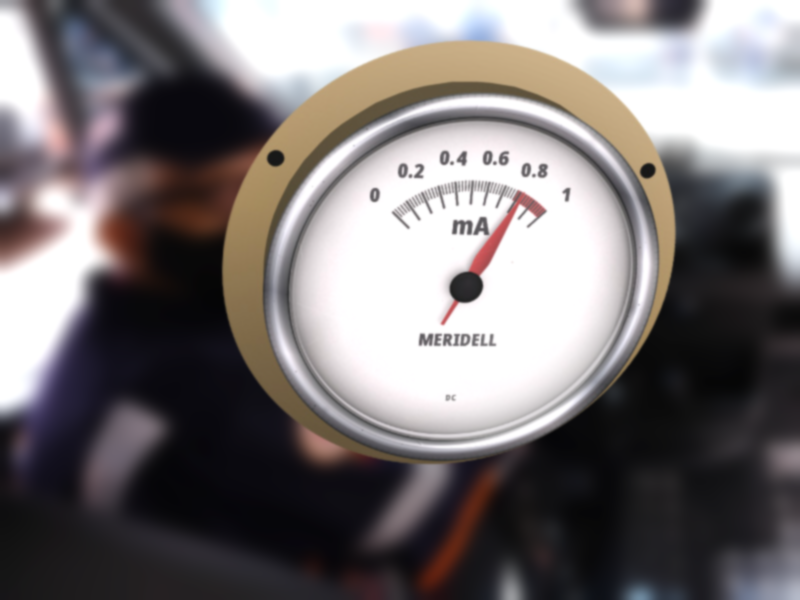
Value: 0.8 mA
